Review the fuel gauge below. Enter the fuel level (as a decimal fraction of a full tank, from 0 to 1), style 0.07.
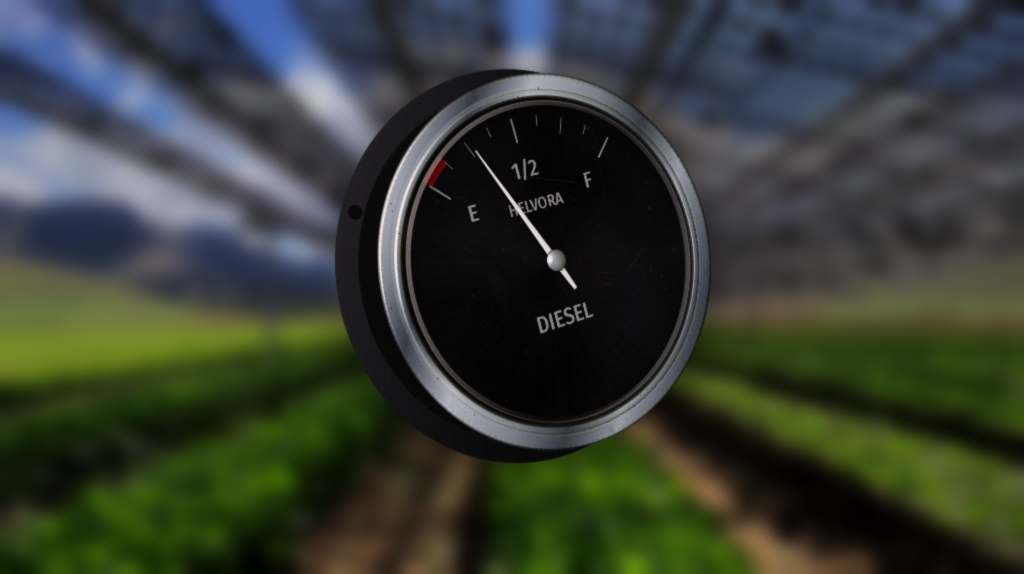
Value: 0.25
